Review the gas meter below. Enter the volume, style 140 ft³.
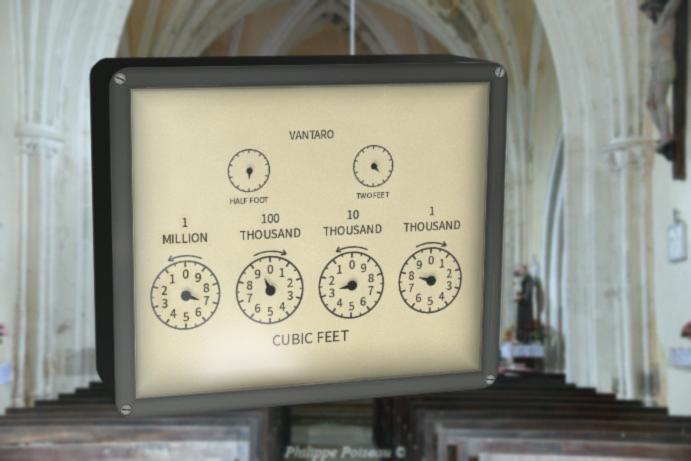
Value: 692800 ft³
